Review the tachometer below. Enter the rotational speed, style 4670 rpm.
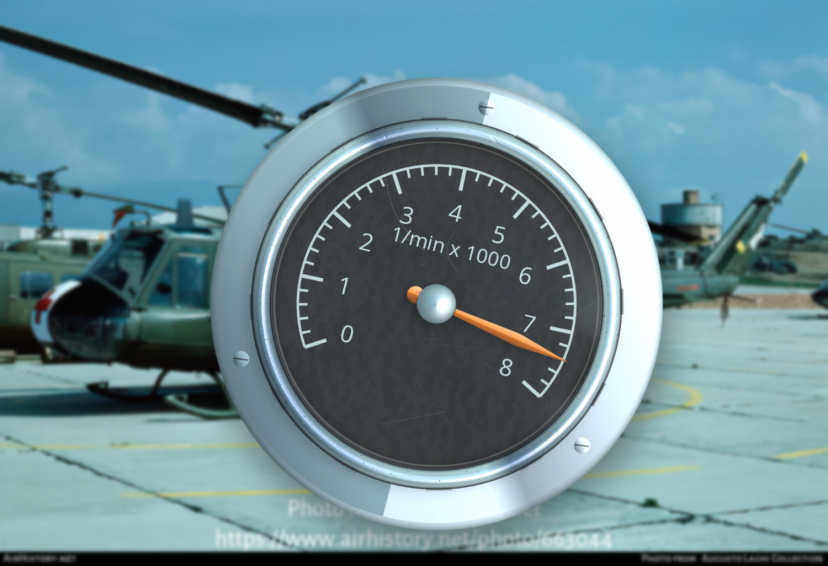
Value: 7400 rpm
